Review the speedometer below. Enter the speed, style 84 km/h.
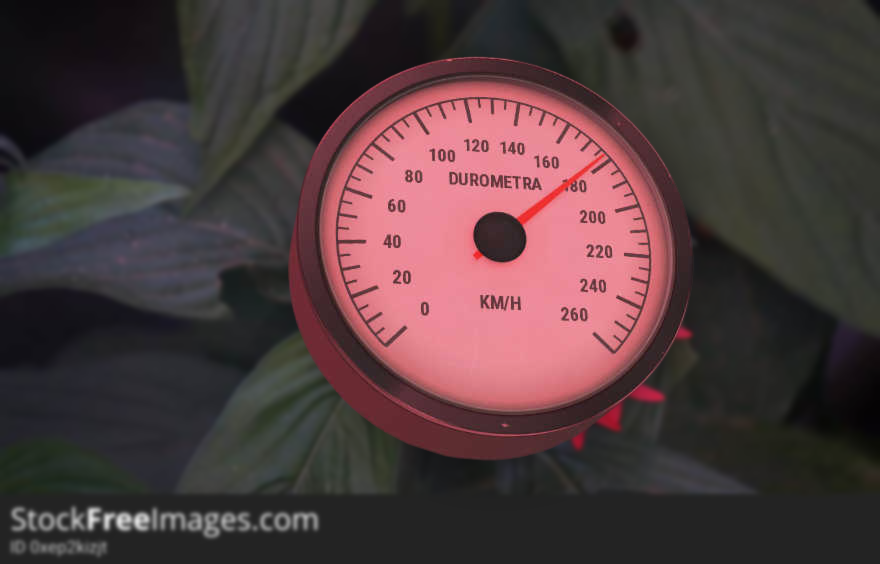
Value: 177.5 km/h
